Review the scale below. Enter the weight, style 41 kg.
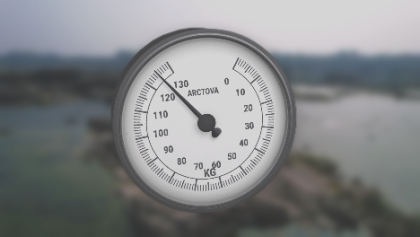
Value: 125 kg
